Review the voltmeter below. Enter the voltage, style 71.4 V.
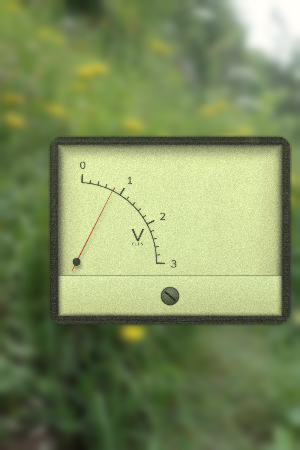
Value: 0.8 V
